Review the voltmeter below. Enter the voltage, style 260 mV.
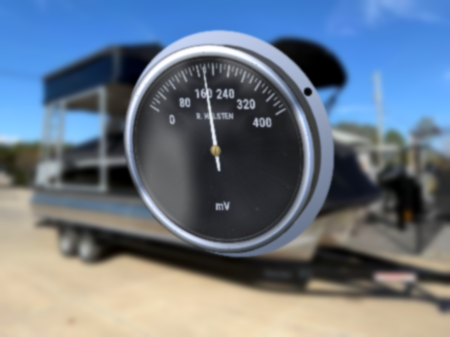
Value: 180 mV
